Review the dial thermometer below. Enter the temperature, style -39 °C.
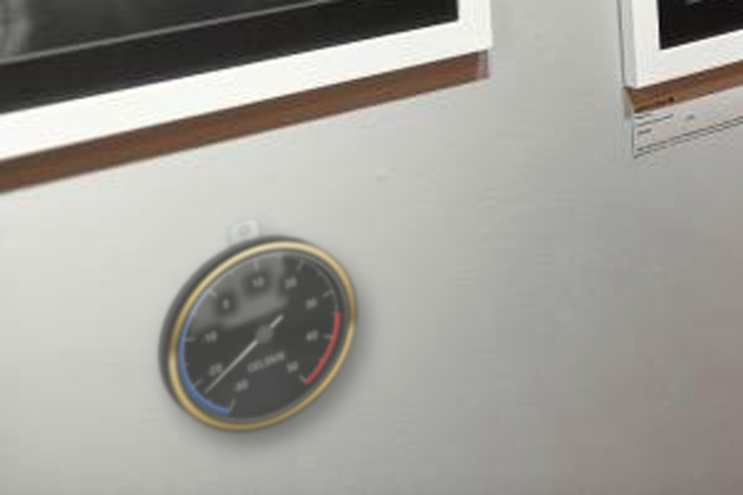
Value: -22.5 °C
